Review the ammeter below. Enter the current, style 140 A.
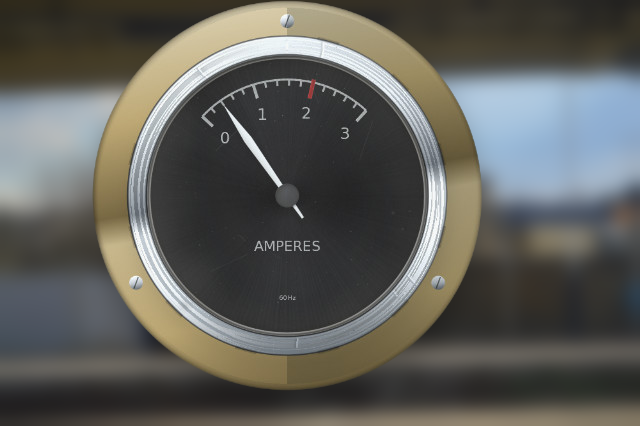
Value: 0.4 A
